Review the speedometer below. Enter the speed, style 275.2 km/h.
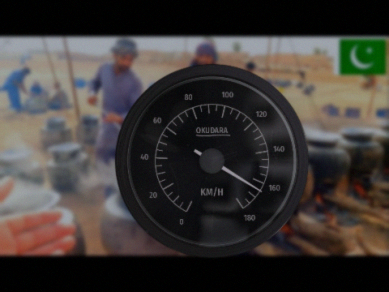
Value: 165 km/h
